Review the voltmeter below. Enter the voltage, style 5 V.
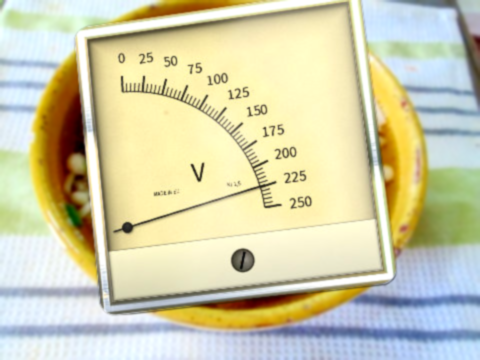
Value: 225 V
